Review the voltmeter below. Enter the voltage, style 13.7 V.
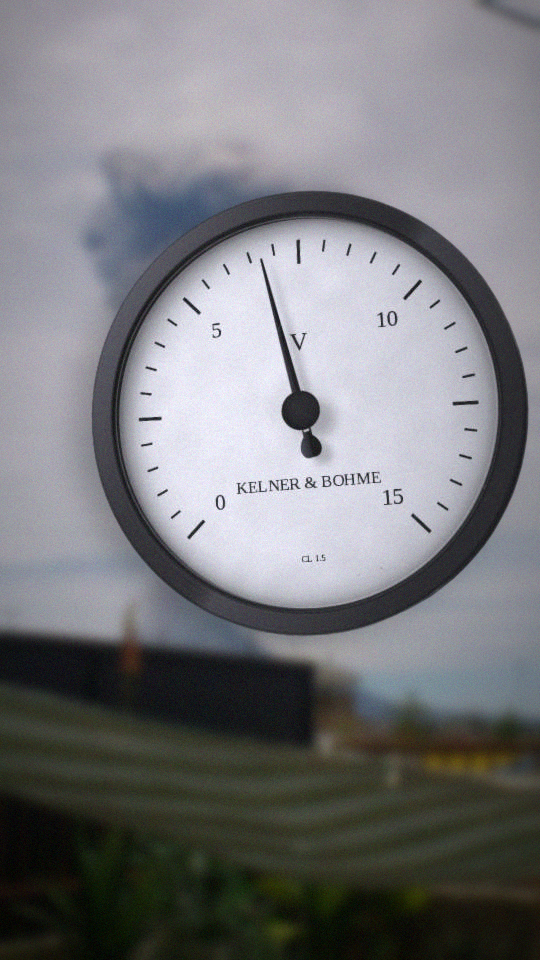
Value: 6.75 V
